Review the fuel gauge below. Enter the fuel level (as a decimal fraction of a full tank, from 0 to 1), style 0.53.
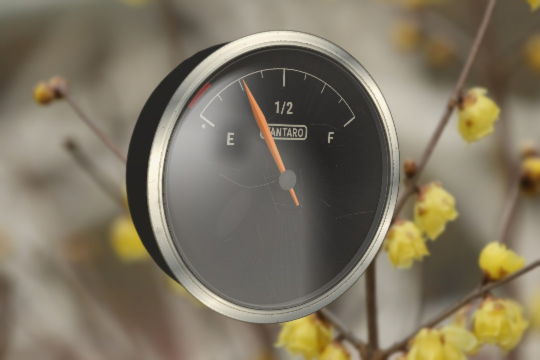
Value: 0.25
